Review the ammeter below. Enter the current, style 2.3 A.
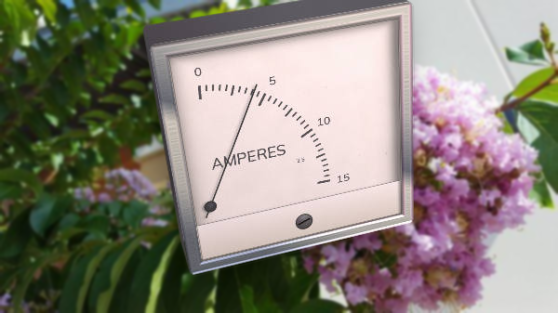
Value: 4 A
